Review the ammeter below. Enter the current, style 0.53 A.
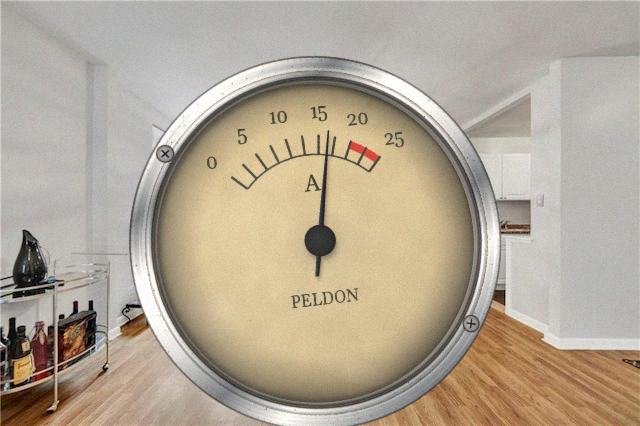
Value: 16.25 A
